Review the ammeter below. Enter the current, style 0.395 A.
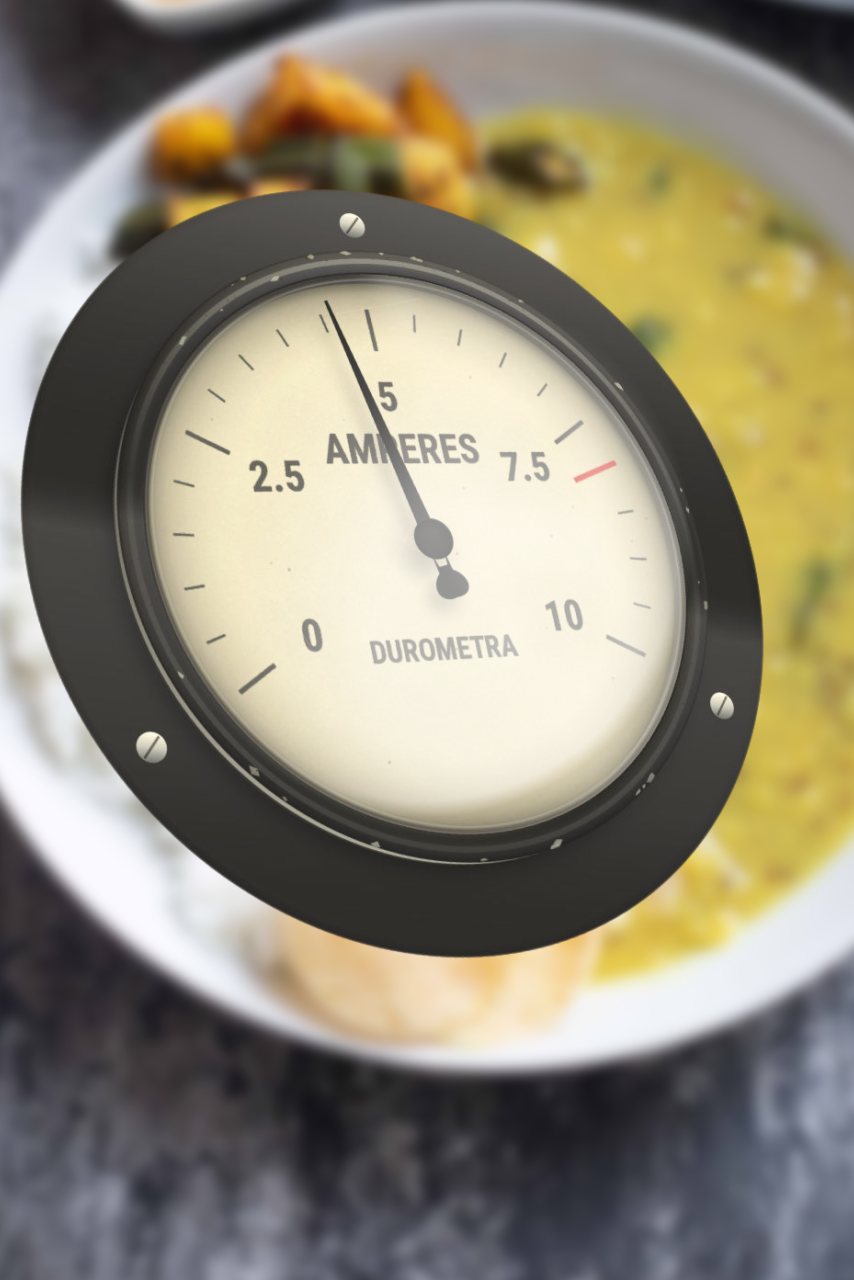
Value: 4.5 A
